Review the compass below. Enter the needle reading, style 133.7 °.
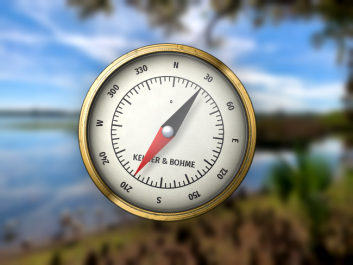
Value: 210 °
